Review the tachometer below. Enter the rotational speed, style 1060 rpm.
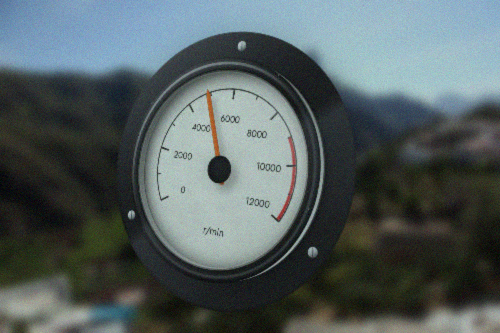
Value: 5000 rpm
